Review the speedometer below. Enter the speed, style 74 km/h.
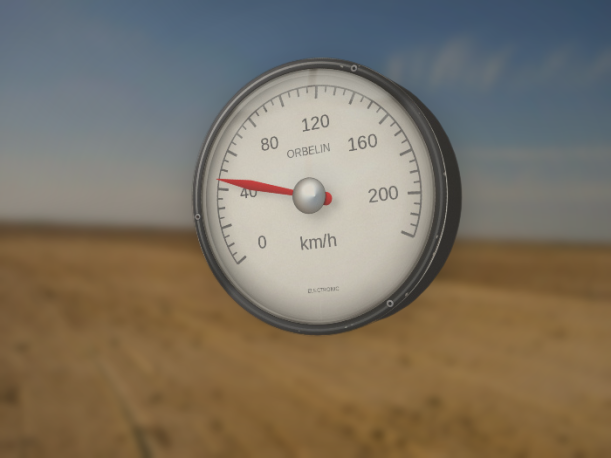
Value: 45 km/h
